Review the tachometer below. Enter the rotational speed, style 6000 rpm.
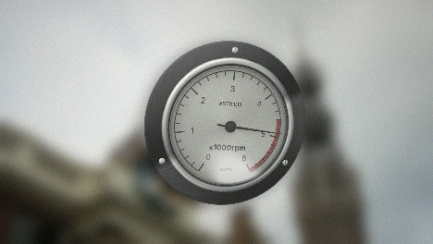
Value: 4900 rpm
